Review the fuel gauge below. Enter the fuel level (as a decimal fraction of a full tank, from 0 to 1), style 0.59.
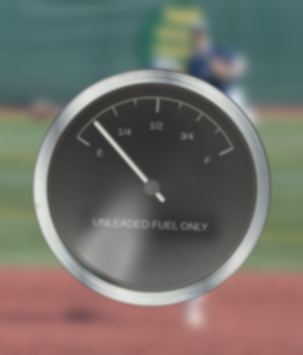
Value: 0.125
